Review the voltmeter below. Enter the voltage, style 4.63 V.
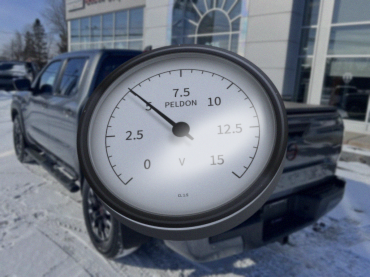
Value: 5 V
